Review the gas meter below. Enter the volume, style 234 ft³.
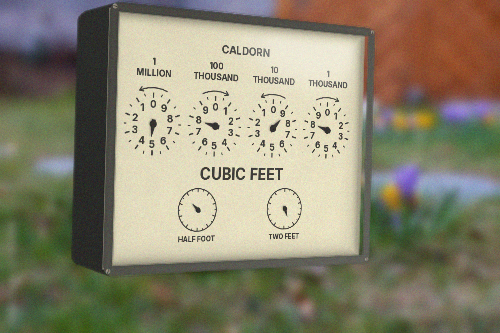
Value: 478800 ft³
